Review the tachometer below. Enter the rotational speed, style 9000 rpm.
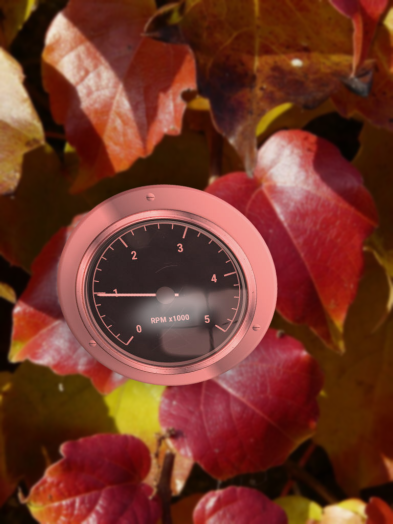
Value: 1000 rpm
